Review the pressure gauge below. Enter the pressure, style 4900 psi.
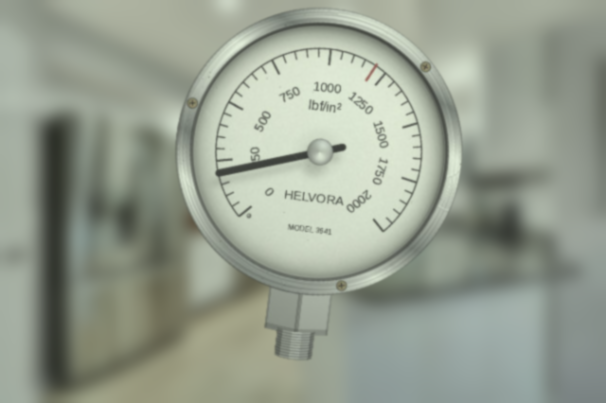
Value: 200 psi
